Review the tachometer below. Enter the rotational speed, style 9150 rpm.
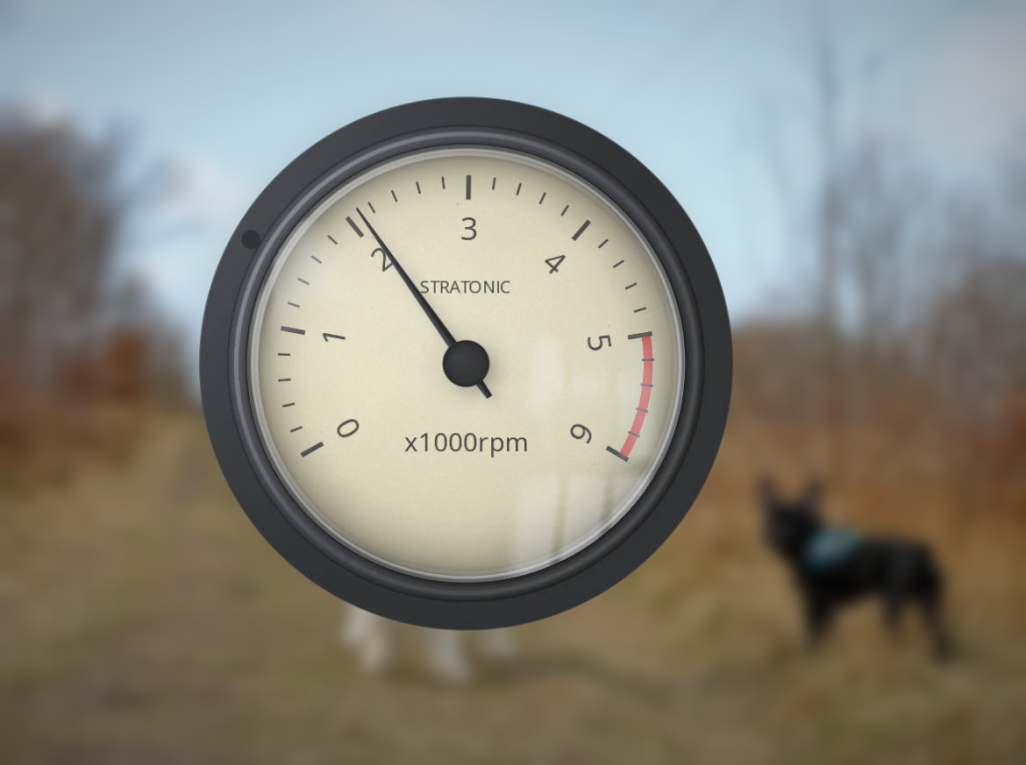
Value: 2100 rpm
